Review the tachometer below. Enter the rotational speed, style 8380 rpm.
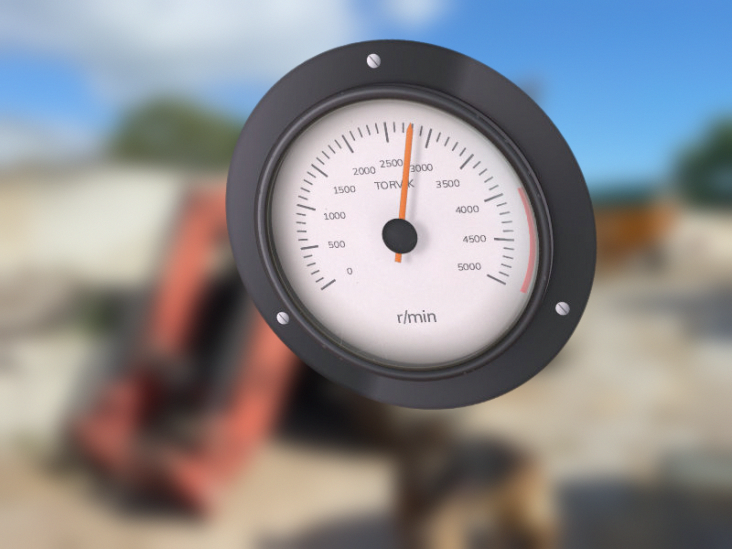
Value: 2800 rpm
